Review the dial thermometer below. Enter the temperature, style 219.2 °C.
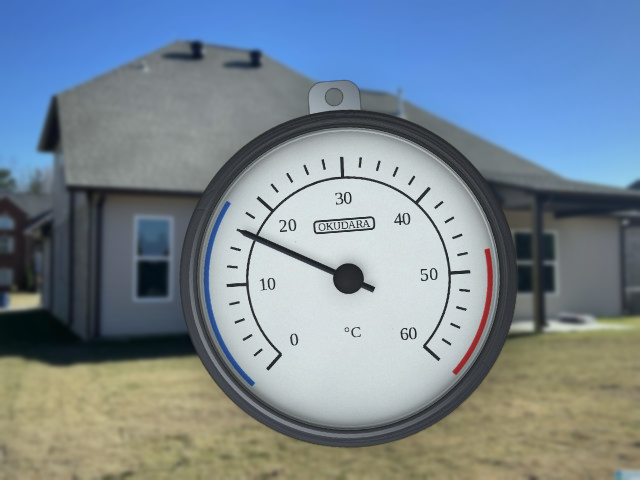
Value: 16 °C
